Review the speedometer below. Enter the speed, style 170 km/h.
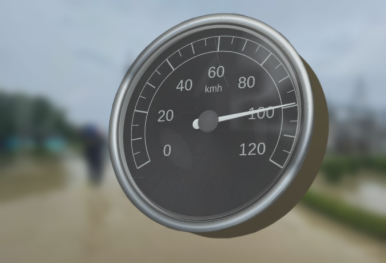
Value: 100 km/h
